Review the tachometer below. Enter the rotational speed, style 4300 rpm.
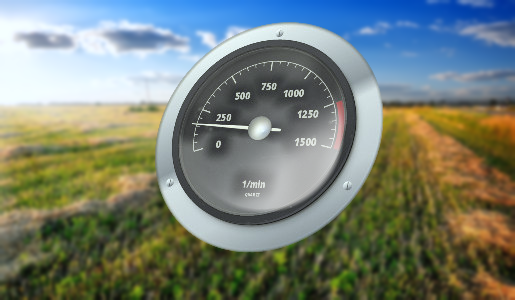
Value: 150 rpm
